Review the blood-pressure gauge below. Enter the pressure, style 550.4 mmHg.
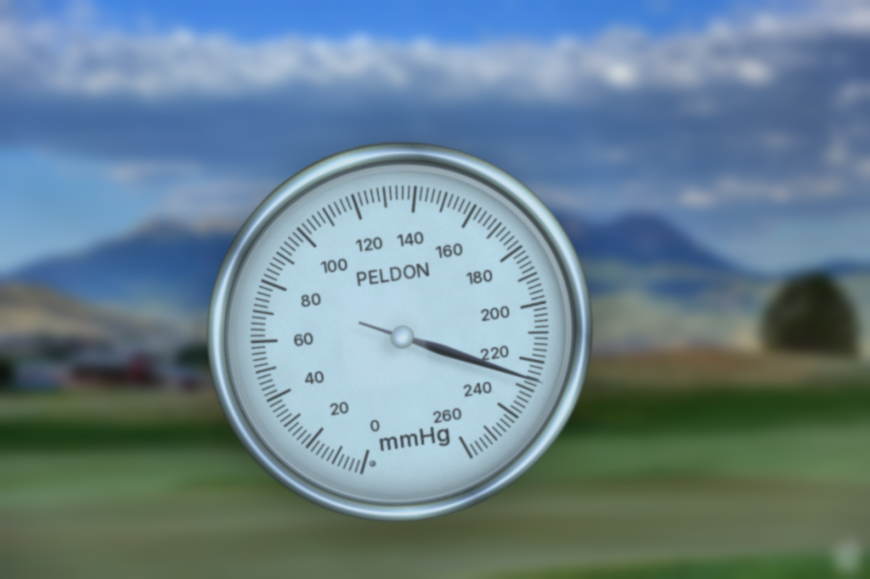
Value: 226 mmHg
